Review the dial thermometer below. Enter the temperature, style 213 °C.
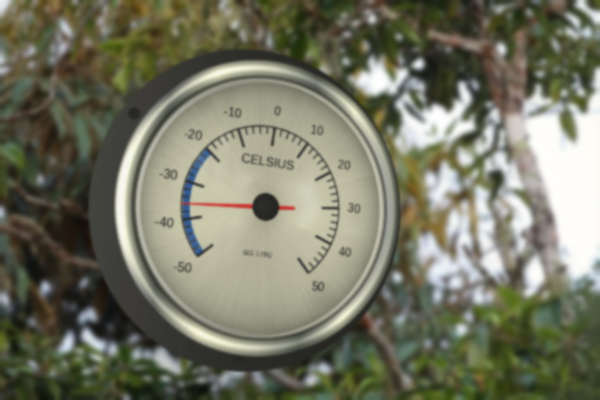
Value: -36 °C
